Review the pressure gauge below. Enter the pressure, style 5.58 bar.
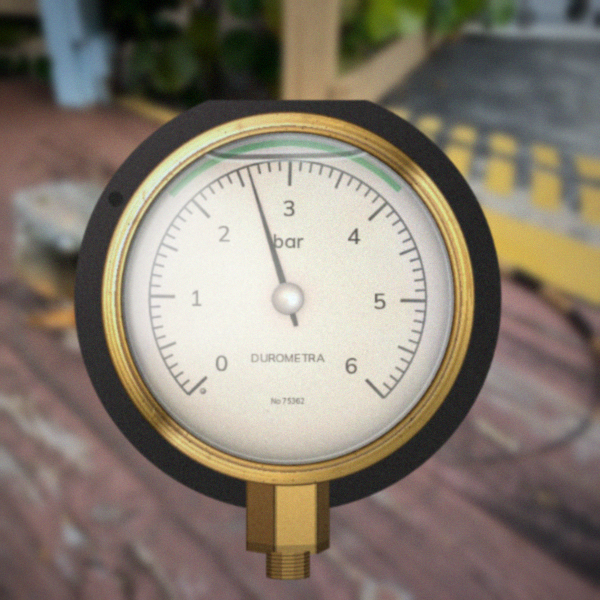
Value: 2.6 bar
